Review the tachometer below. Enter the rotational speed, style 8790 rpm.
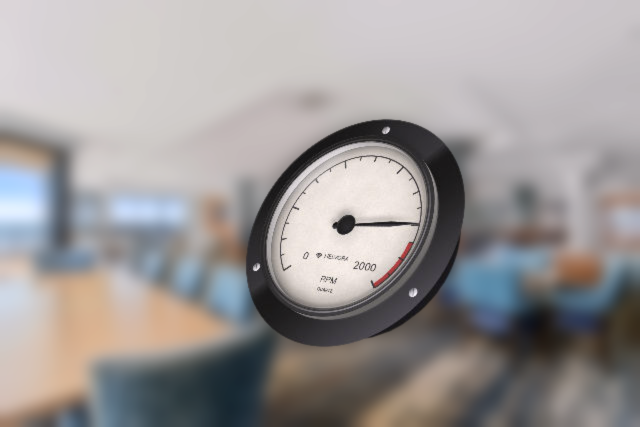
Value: 1600 rpm
